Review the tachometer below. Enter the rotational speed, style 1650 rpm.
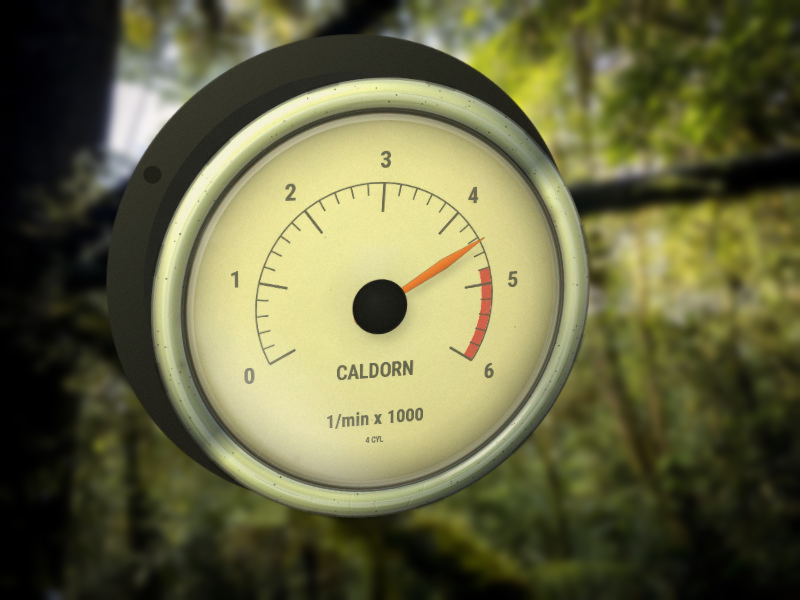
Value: 4400 rpm
